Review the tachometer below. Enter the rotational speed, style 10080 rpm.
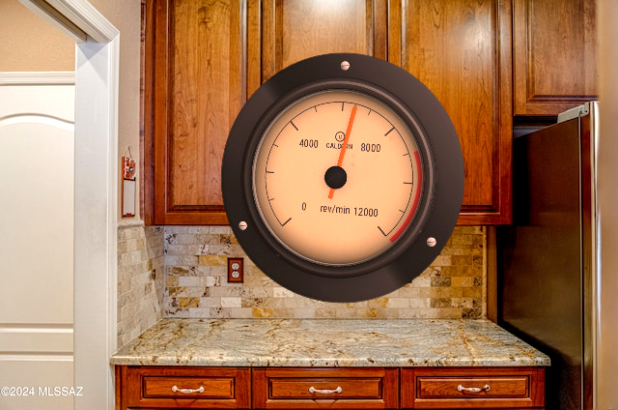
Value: 6500 rpm
